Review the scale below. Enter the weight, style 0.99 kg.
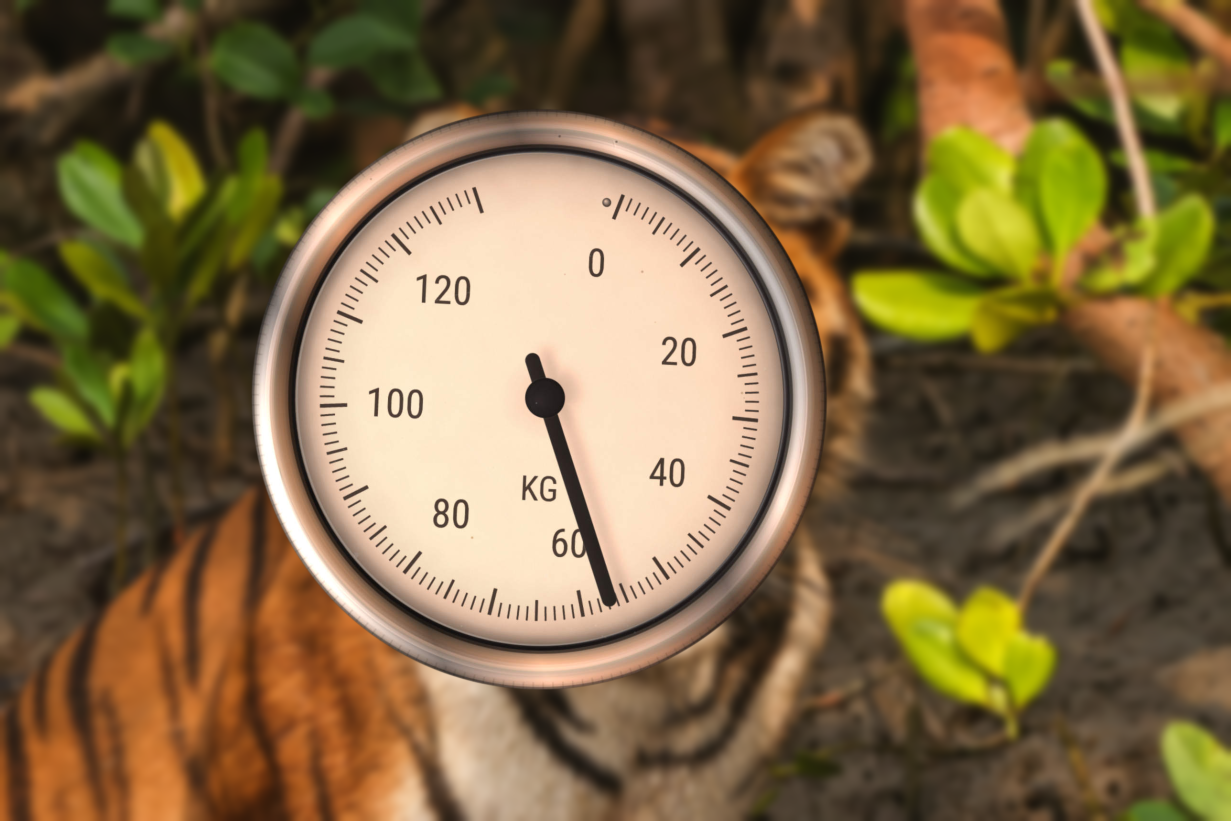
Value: 57 kg
